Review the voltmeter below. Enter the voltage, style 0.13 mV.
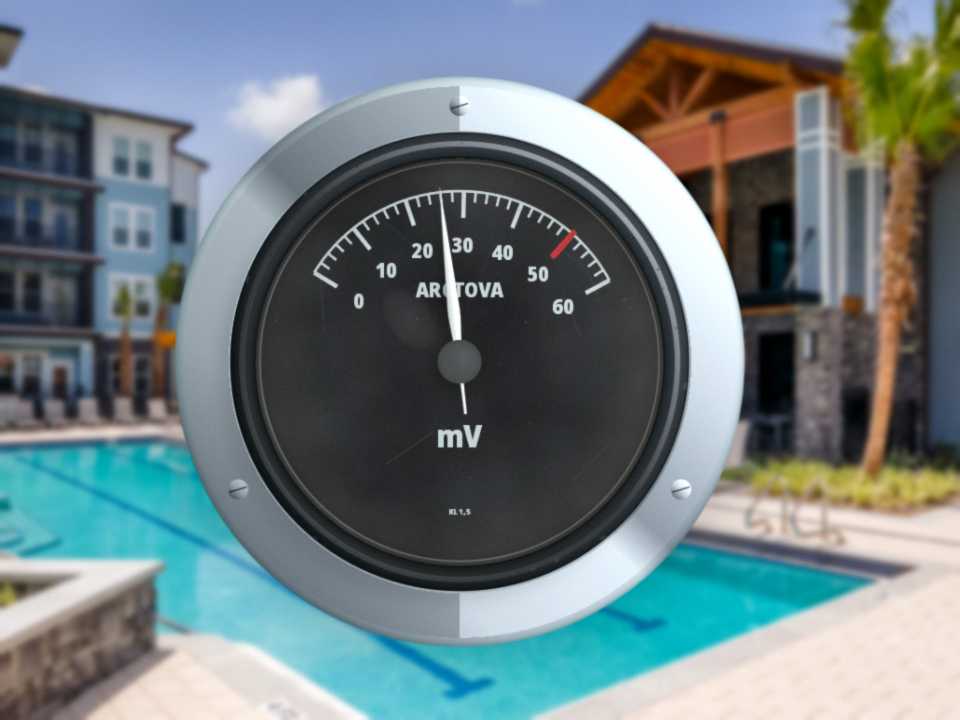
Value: 26 mV
